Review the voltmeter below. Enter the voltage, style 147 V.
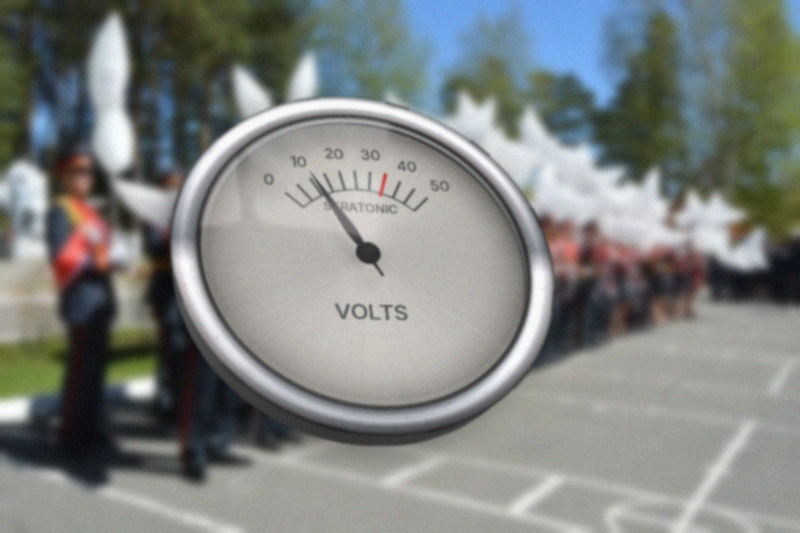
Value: 10 V
